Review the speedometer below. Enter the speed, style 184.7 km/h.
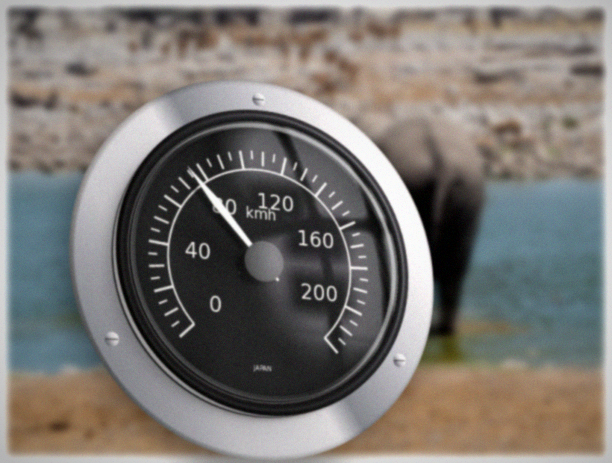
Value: 75 km/h
